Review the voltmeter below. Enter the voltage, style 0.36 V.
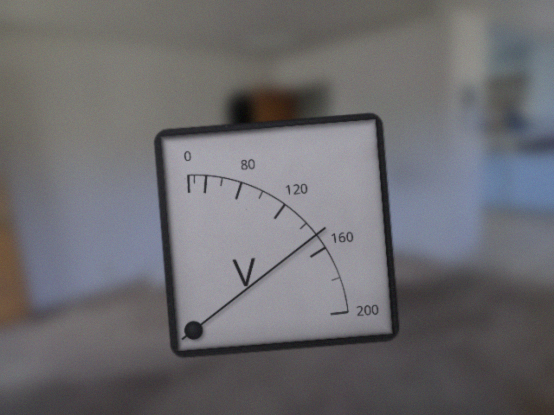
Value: 150 V
